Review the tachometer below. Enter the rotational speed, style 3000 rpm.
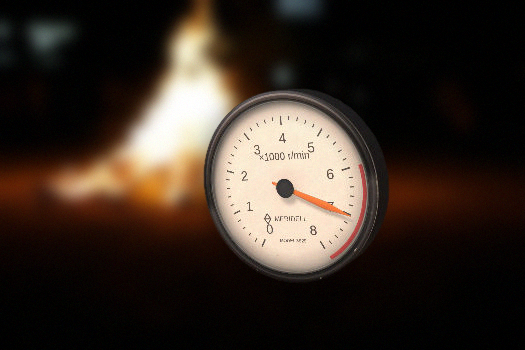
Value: 7000 rpm
